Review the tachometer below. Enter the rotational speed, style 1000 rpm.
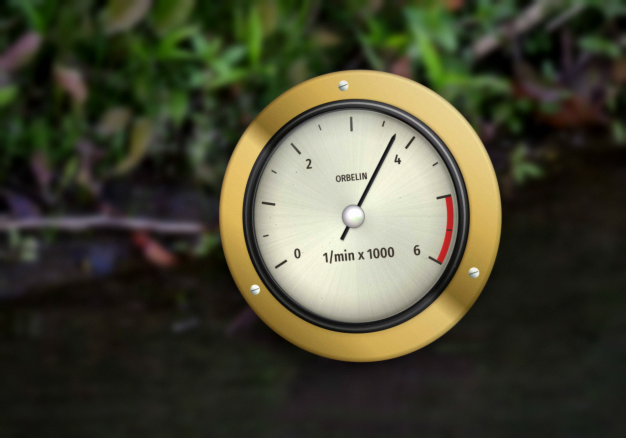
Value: 3750 rpm
